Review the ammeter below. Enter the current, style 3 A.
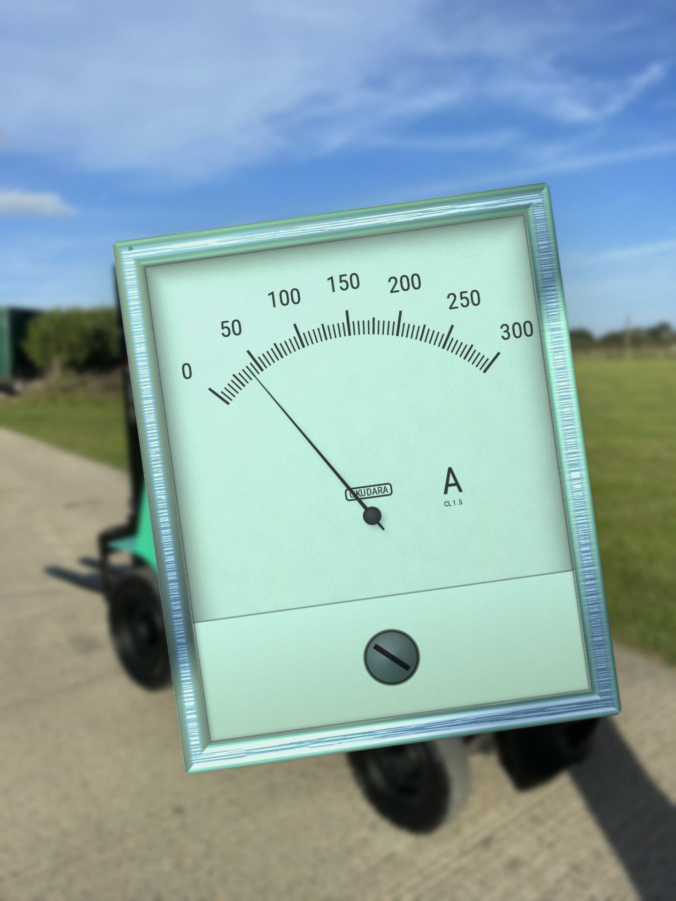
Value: 40 A
